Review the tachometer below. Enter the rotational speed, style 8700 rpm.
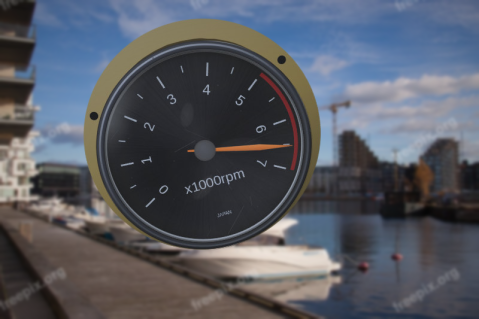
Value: 6500 rpm
